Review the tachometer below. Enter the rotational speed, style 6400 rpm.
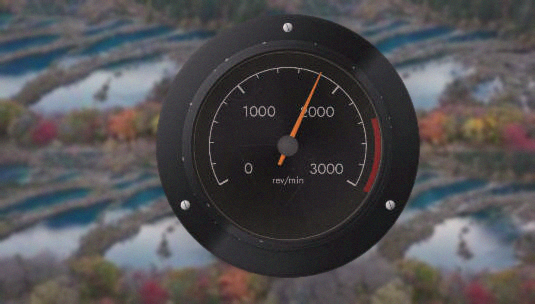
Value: 1800 rpm
